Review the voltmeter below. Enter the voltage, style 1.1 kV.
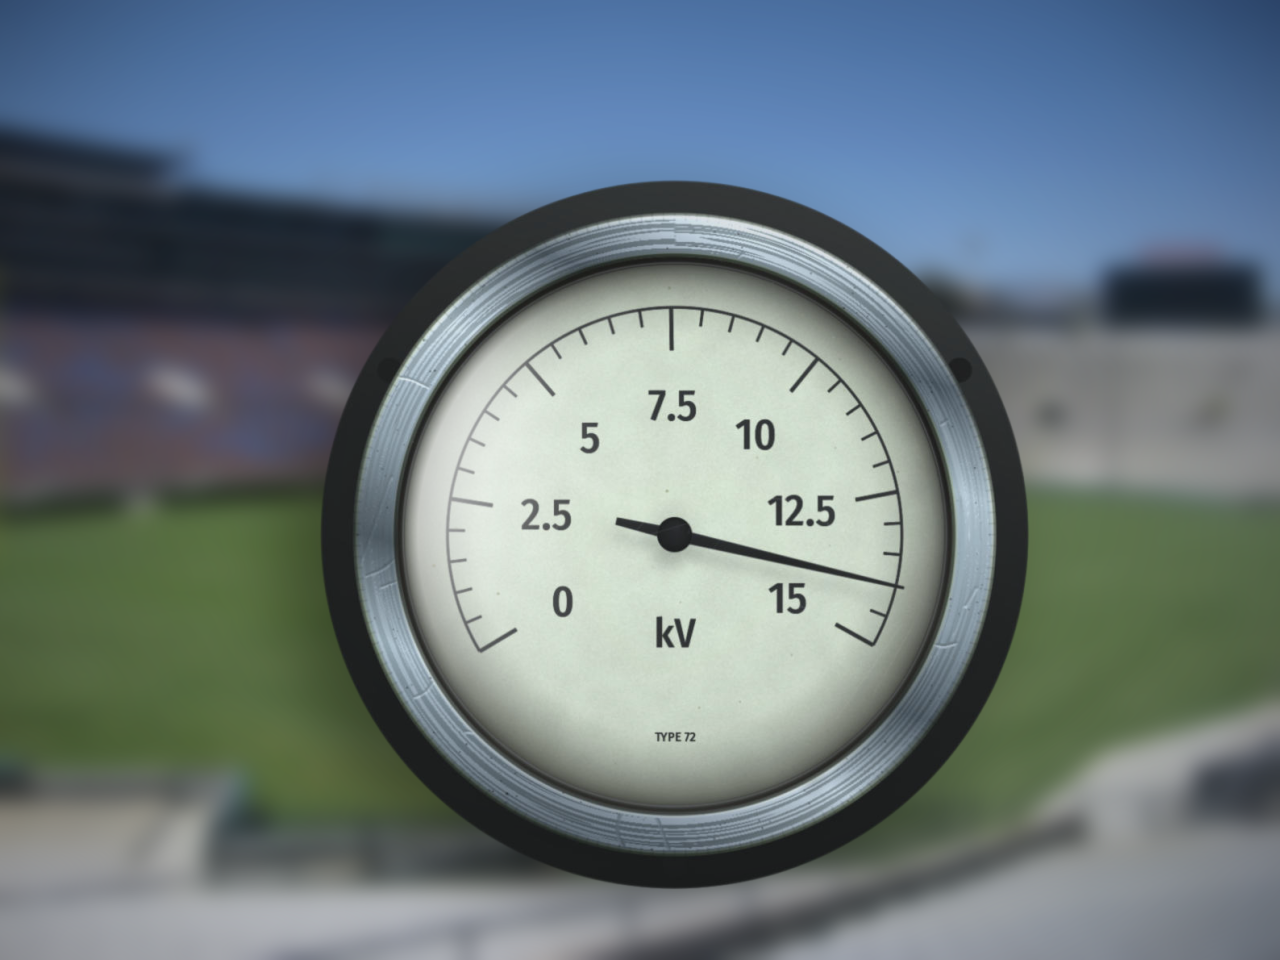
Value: 14 kV
